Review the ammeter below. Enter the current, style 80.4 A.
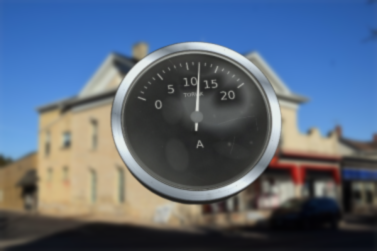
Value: 12 A
